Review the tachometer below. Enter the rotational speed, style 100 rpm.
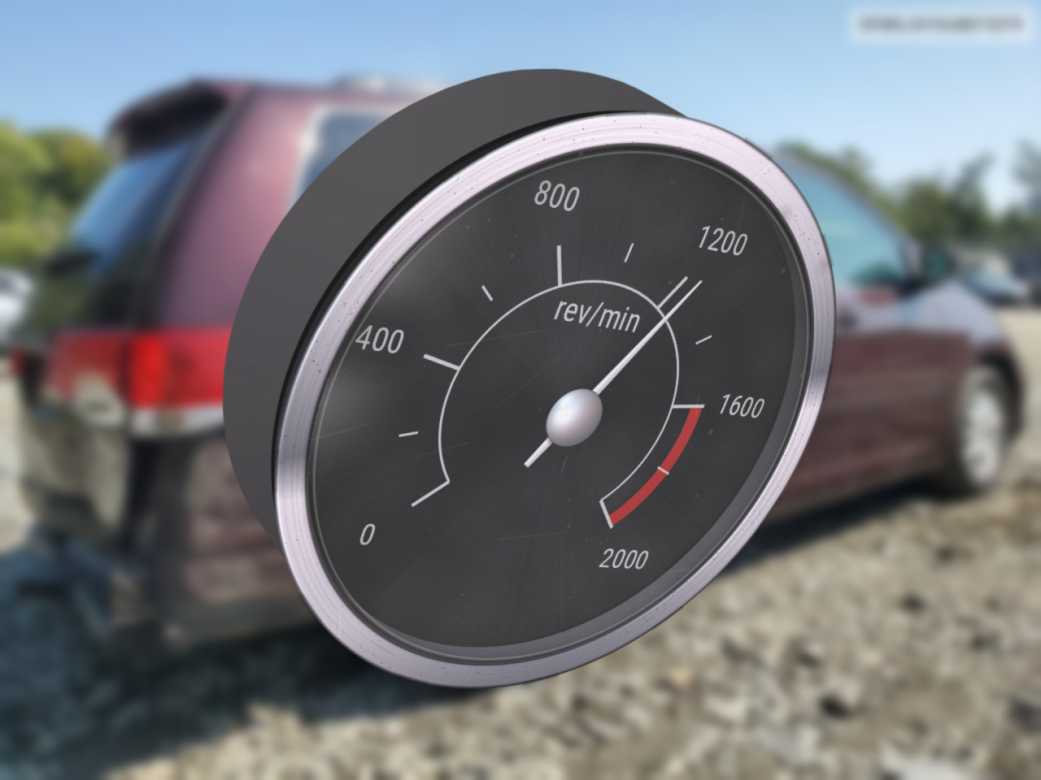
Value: 1200 rpm
